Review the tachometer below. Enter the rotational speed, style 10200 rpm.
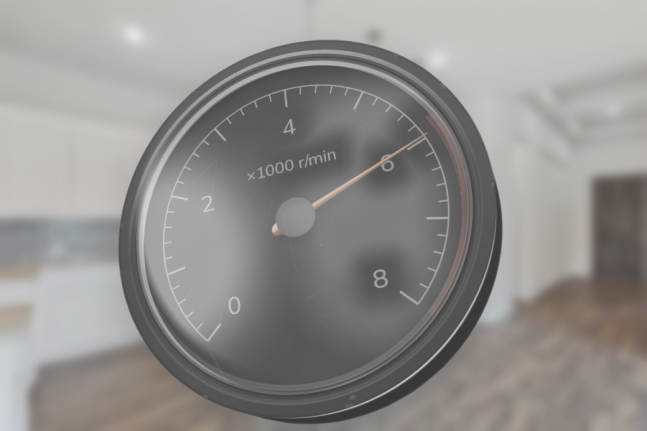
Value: 6000 rpm
